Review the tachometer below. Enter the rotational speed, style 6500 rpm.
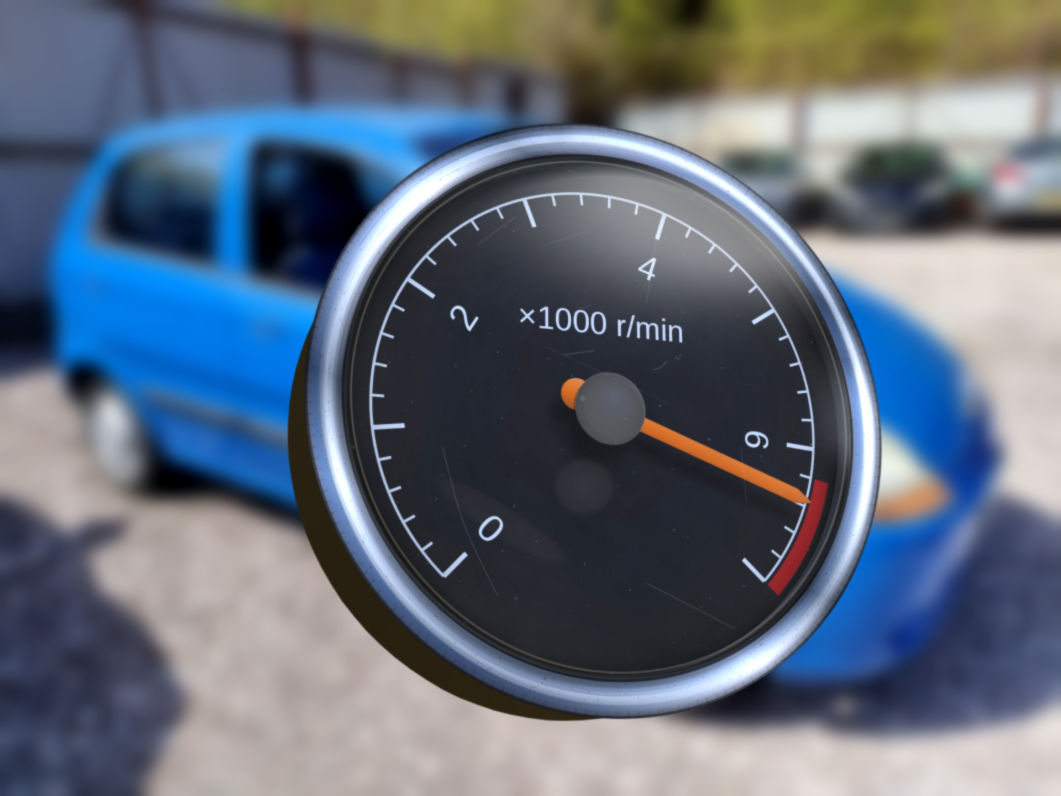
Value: 6400 rpm
